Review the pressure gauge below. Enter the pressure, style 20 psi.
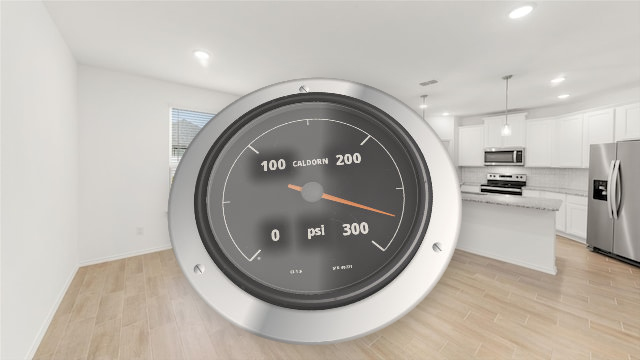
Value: 275 psi
